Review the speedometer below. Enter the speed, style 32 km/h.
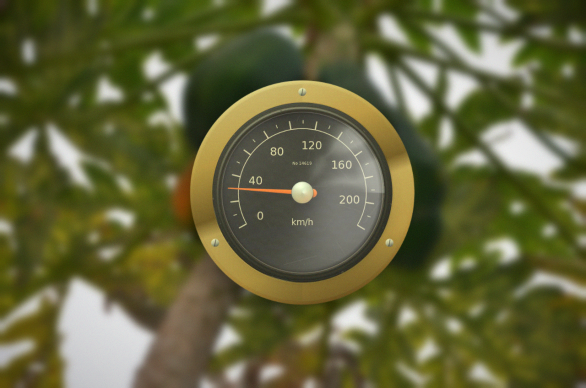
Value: 30 km/h
